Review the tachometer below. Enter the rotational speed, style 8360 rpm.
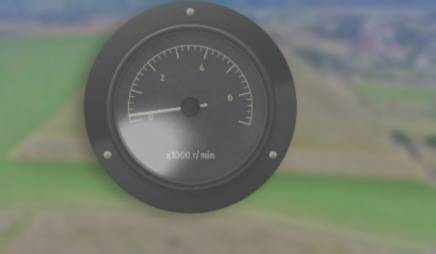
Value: 200 rpm
